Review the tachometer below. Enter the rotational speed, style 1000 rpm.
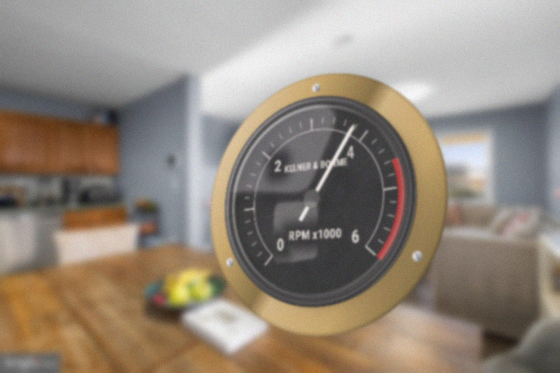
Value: 3800 rpm
